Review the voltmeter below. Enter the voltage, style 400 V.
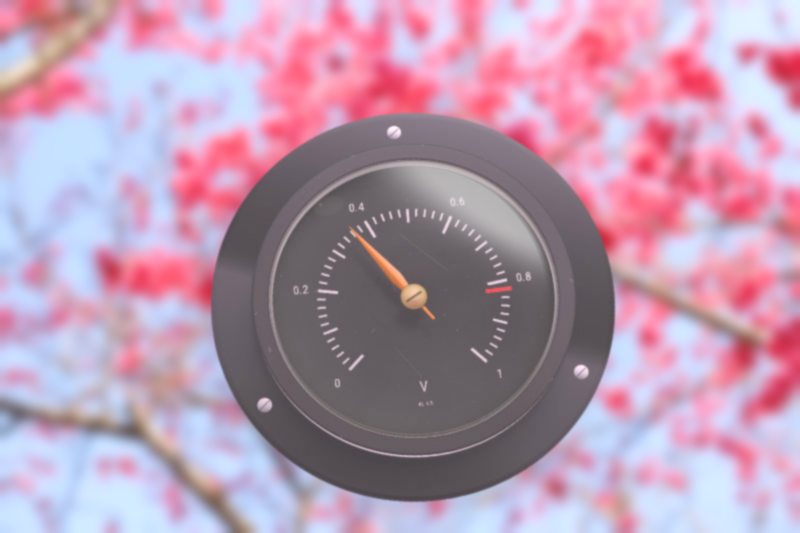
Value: 0.36 V
